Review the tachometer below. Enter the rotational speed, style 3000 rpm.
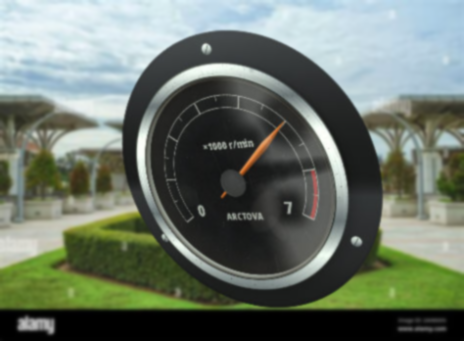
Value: 5000 rpm
